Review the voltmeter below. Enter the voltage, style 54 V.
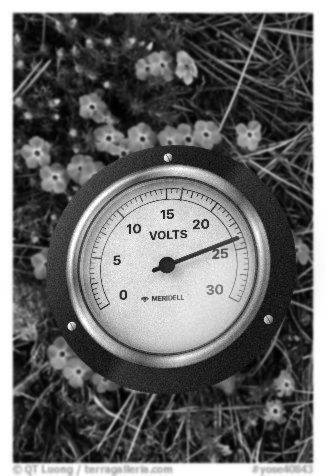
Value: 24 V
